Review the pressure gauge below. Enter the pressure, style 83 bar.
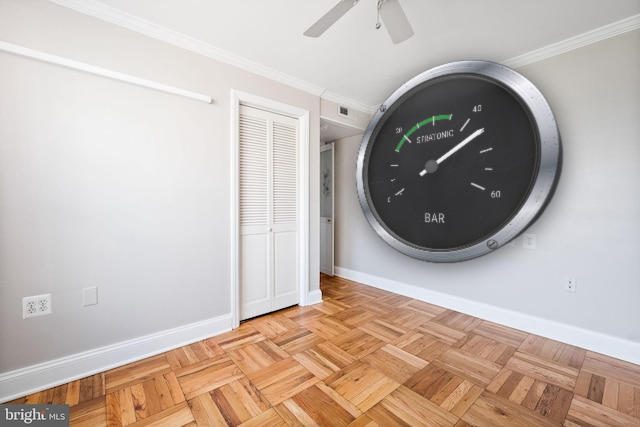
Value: 45 bar
